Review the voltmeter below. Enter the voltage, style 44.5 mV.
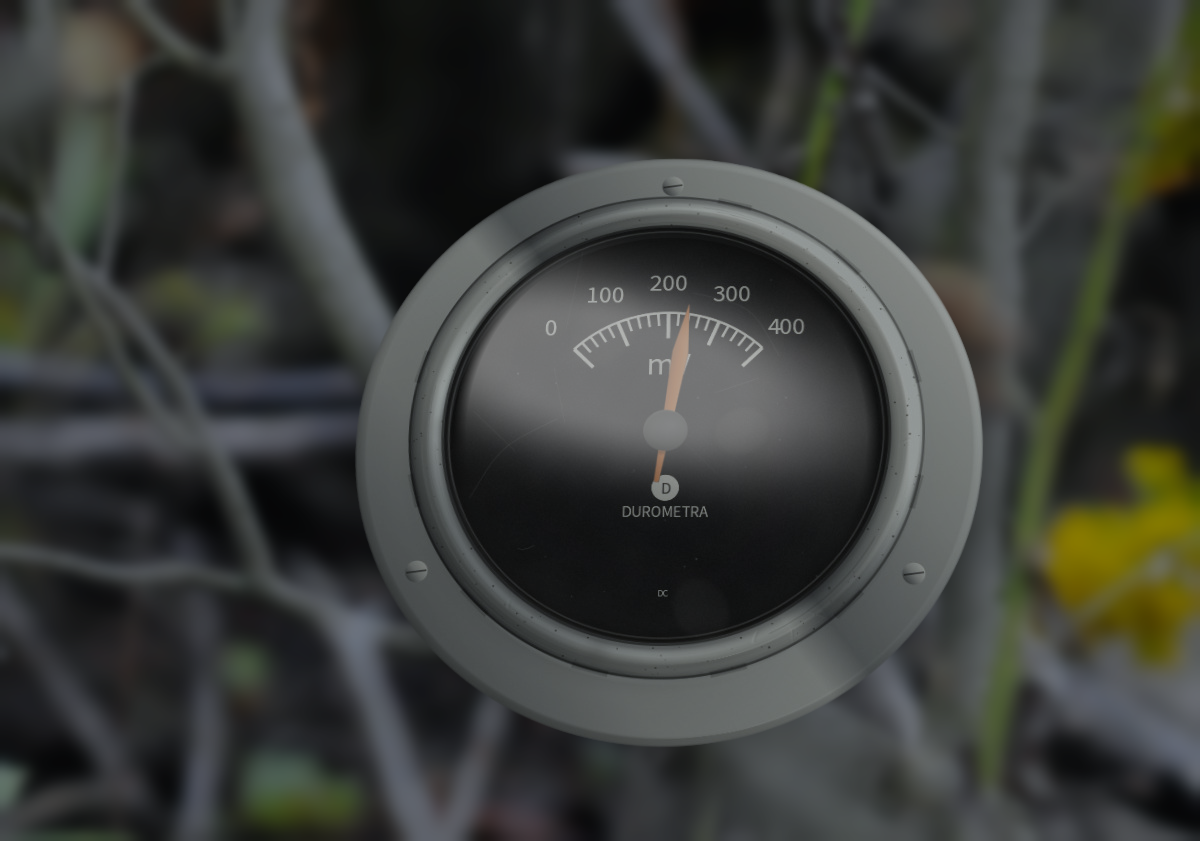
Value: 240 mV
